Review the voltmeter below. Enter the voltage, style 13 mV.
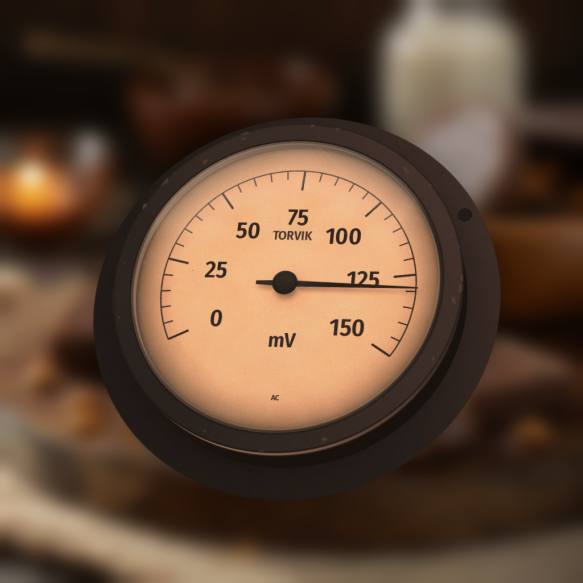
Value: 130 mV
